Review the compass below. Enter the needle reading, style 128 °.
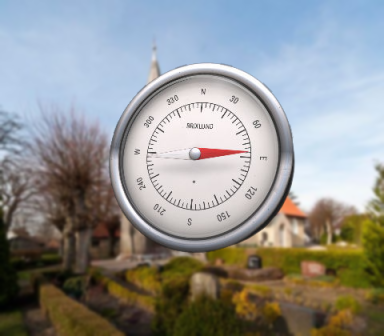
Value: 85 °
